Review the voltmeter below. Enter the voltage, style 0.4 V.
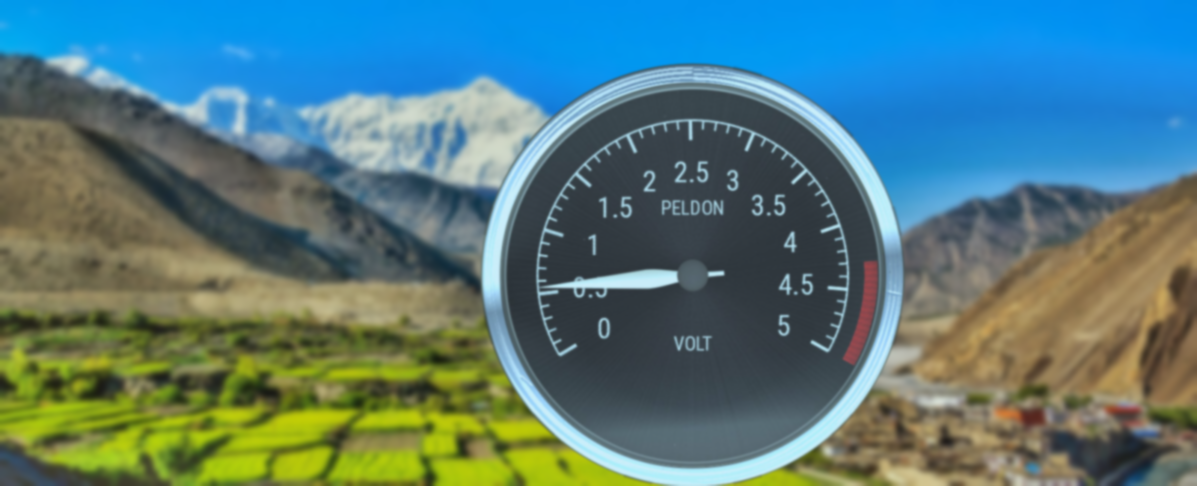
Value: 0.55 V
